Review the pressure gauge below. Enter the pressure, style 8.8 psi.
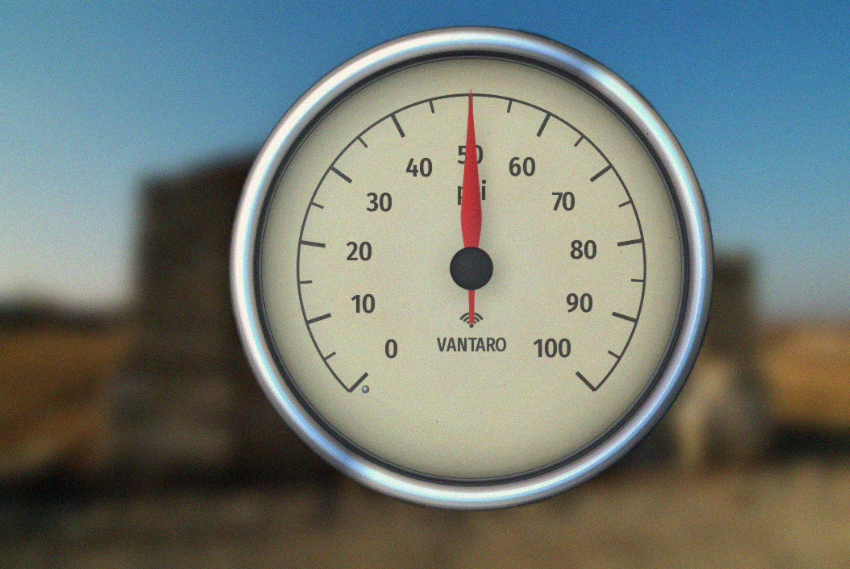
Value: 50 psi
